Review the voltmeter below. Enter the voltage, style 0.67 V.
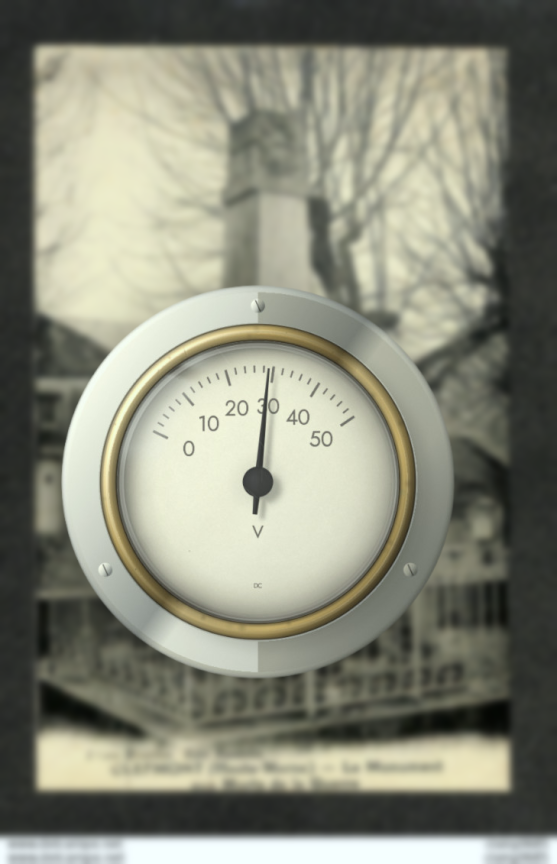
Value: 29 V
